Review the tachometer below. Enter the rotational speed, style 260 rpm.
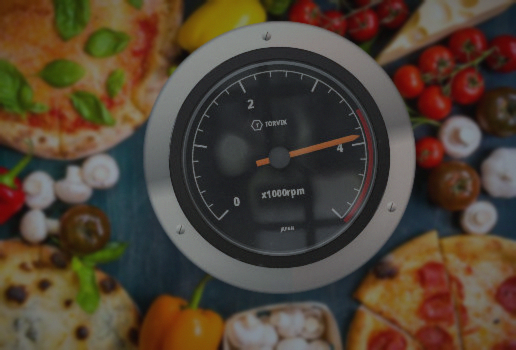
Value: 3900 rpm
